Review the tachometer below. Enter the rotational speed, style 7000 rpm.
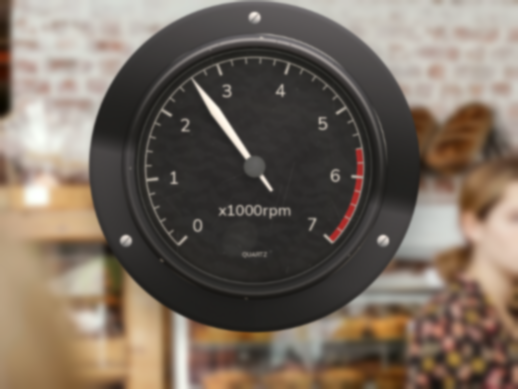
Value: 2600 rpm
